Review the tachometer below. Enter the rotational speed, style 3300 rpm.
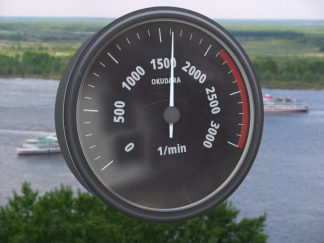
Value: 1600 rpm
